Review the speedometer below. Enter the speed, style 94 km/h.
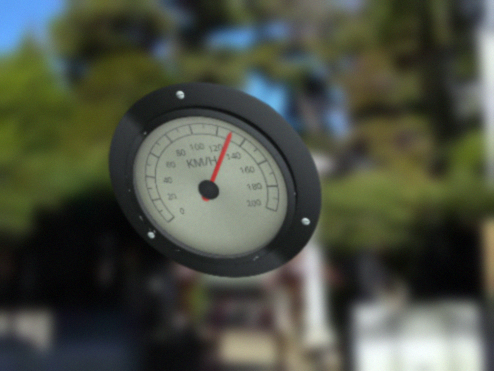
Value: 130 km/h
